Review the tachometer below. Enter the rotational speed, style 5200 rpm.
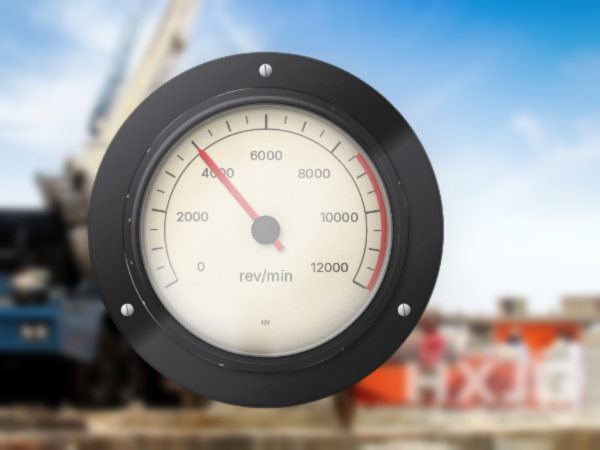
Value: 4000 rpm
